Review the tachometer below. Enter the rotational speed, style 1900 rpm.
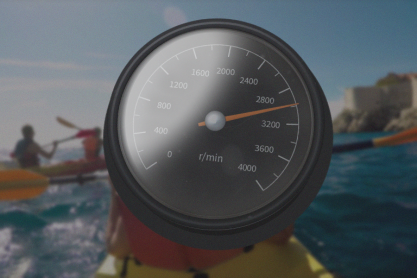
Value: 3000 rpm
